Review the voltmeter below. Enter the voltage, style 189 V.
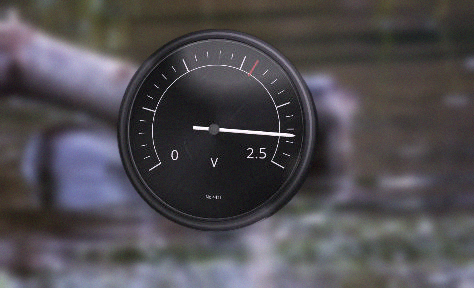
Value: 2.25 V
